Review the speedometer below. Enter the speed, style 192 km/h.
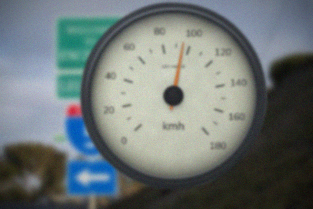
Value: 95 km/h
